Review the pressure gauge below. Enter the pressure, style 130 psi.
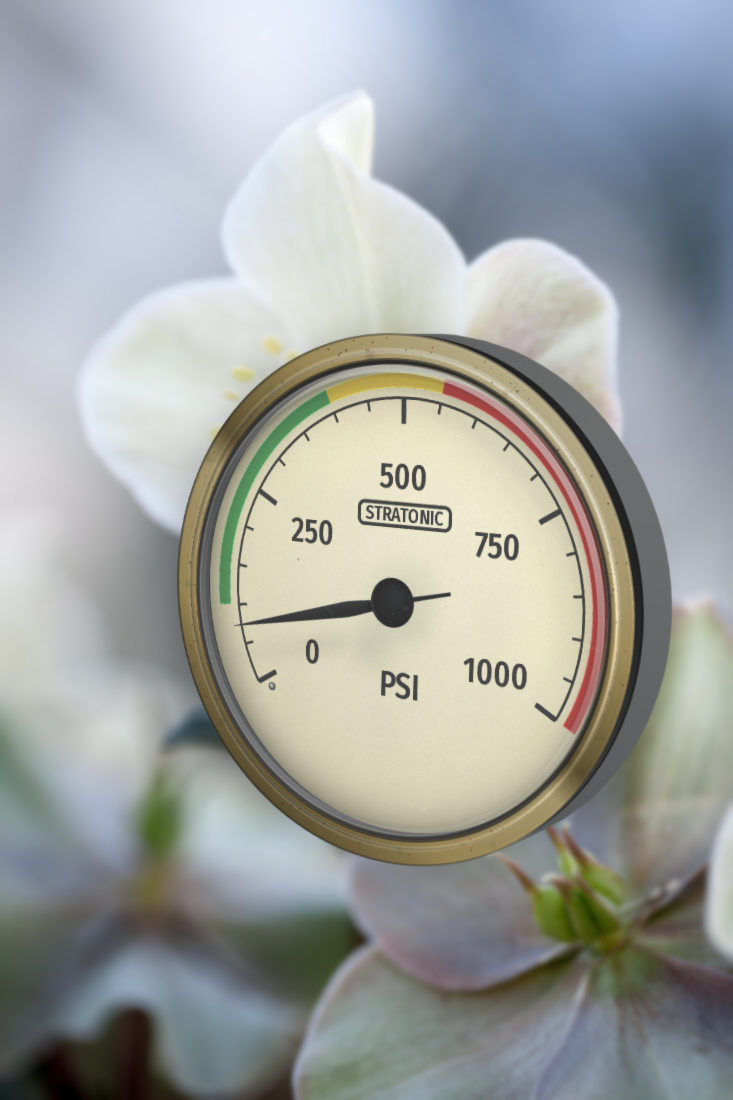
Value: 75 psi
